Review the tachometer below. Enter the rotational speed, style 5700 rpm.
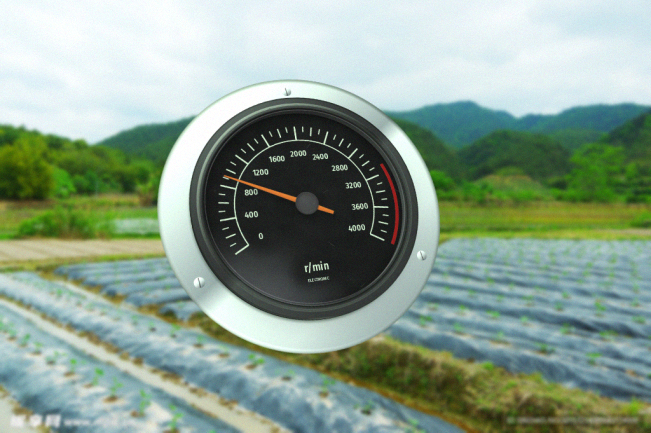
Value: 900 rpm
